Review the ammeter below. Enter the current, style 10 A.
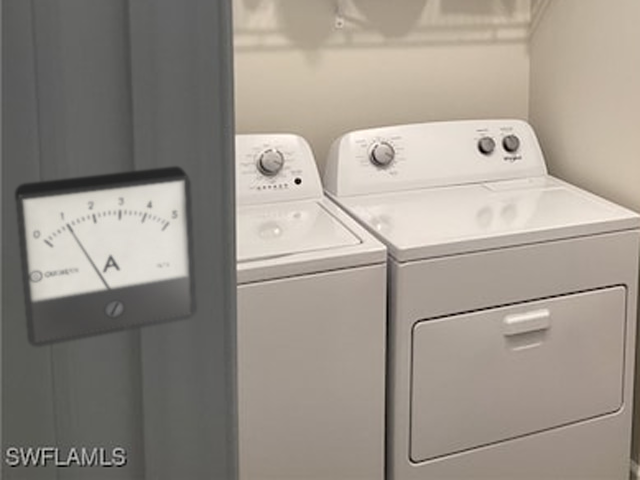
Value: 1 A
